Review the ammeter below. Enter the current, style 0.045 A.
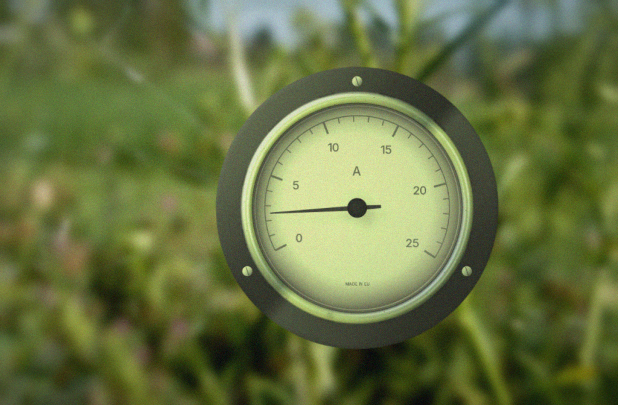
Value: 2.5 A
